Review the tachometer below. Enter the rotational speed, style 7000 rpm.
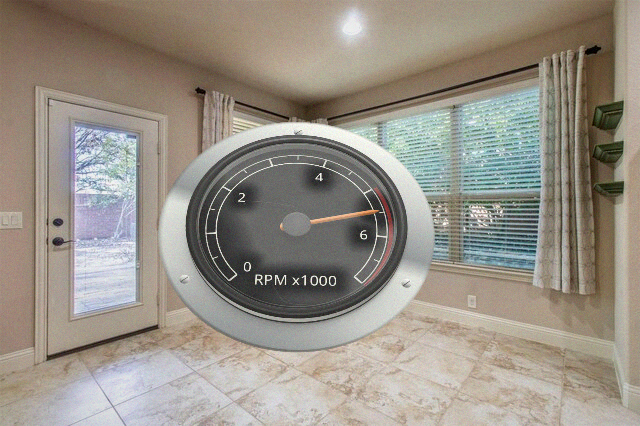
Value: 5500 rpm
